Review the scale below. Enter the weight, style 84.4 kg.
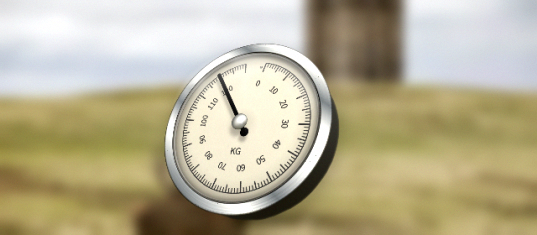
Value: 120 kg
